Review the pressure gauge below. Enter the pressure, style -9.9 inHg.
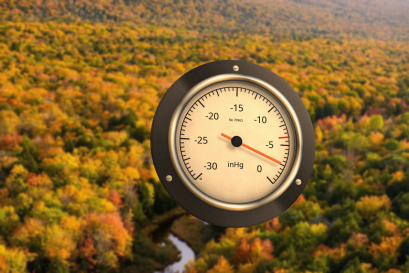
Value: -2.5 inHg
